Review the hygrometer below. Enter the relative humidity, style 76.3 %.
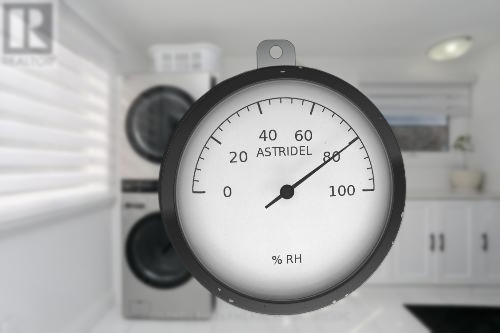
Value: 80 %
